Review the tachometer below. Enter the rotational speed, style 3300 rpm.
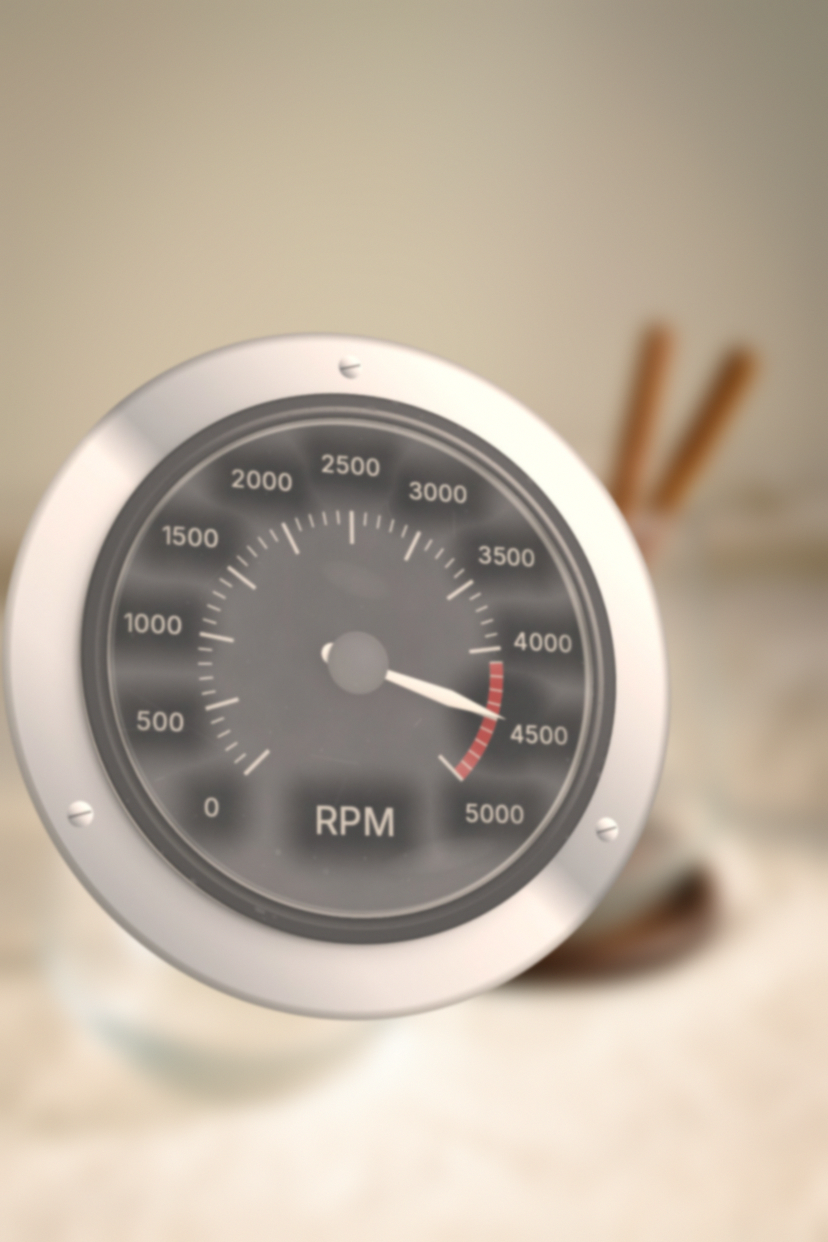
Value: 4500 rpm
